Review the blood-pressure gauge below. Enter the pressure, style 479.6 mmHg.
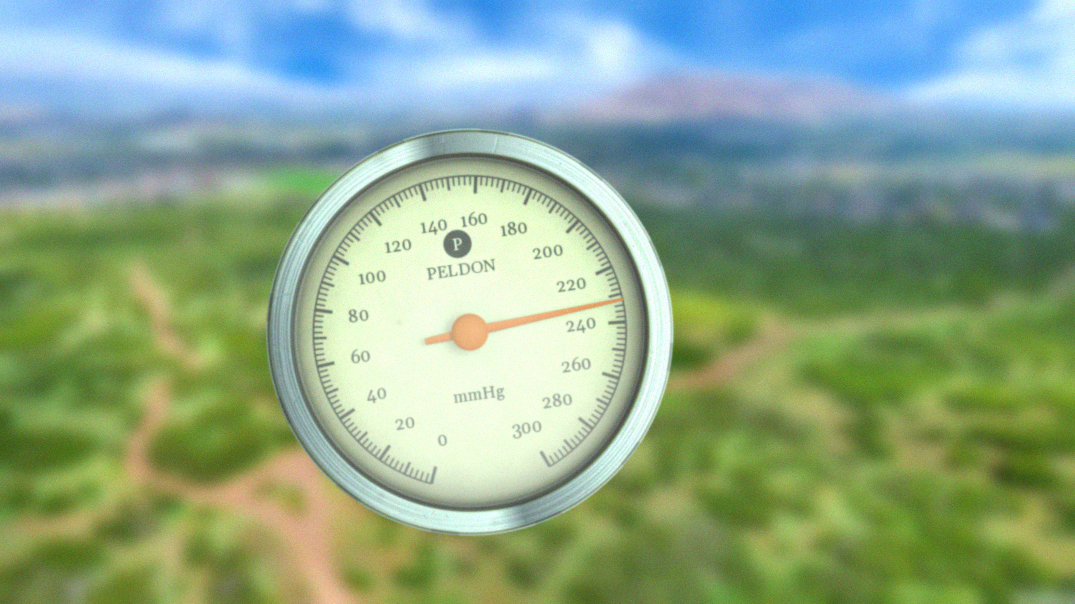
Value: 232 mmHg
